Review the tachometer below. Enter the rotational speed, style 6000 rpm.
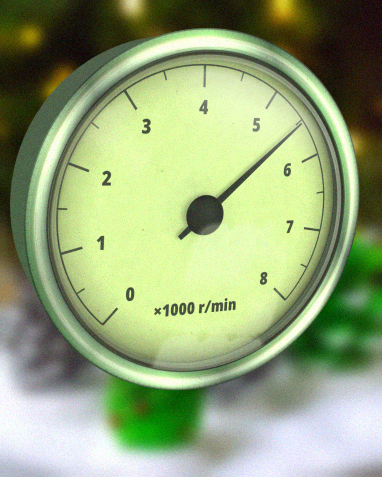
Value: 5500 rpm
